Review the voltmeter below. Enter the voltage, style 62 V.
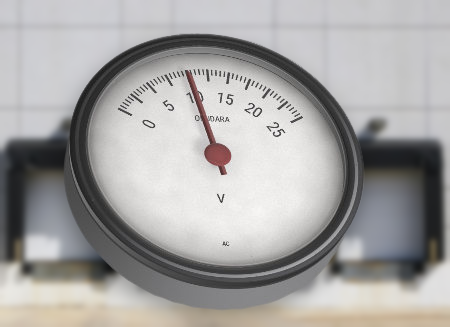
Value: 10 V
